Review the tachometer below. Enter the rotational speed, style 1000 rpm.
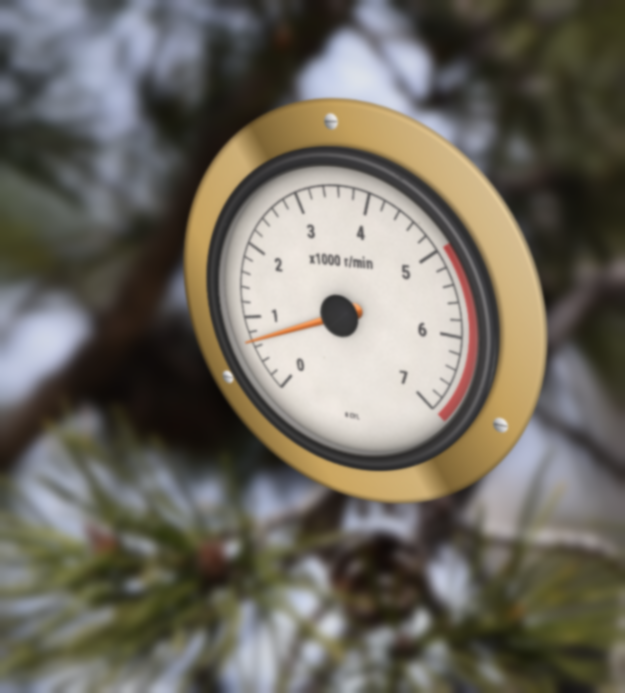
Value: 700 rpm
